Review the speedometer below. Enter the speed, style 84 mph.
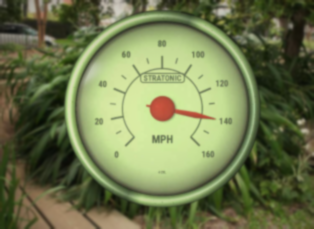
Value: 140 mph
